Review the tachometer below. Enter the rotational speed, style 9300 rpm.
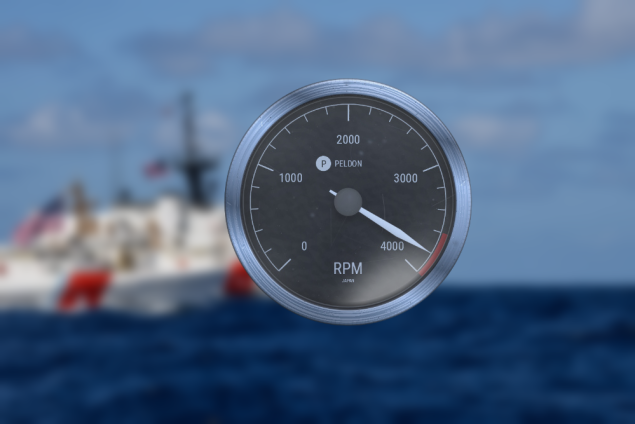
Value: 3800 rpm
